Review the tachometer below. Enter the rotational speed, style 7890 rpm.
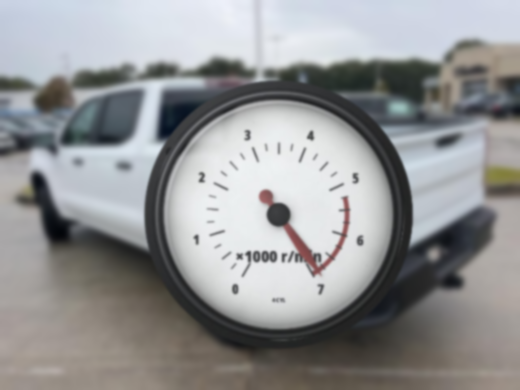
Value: 6875 rpm
